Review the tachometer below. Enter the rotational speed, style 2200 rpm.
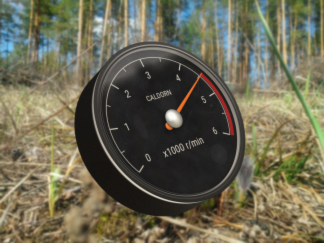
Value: 4500 rpm
